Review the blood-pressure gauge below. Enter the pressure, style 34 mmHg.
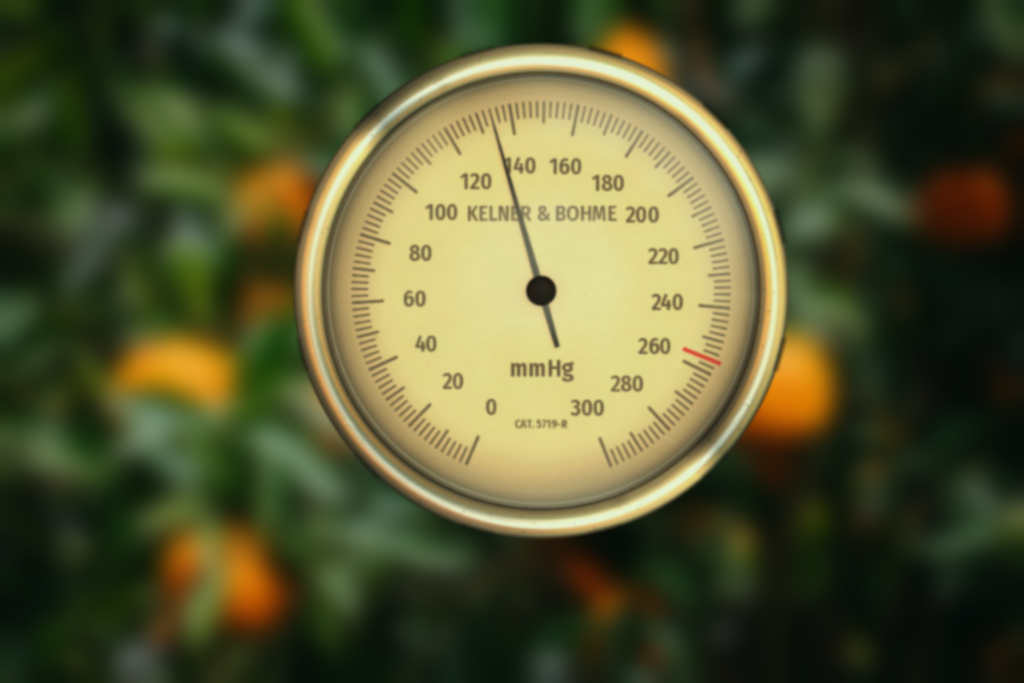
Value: 134 mmHg
